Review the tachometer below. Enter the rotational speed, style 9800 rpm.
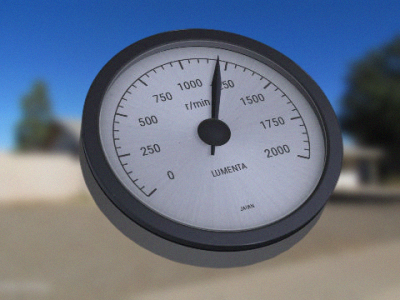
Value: 1200 rpm
